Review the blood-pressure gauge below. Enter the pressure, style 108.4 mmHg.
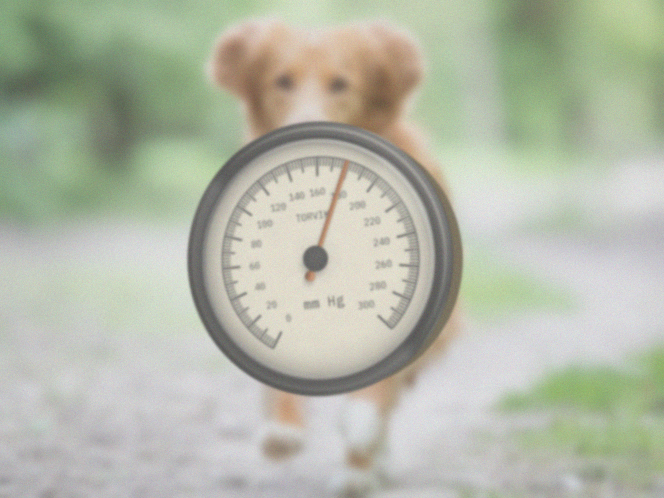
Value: 180 mmHg
